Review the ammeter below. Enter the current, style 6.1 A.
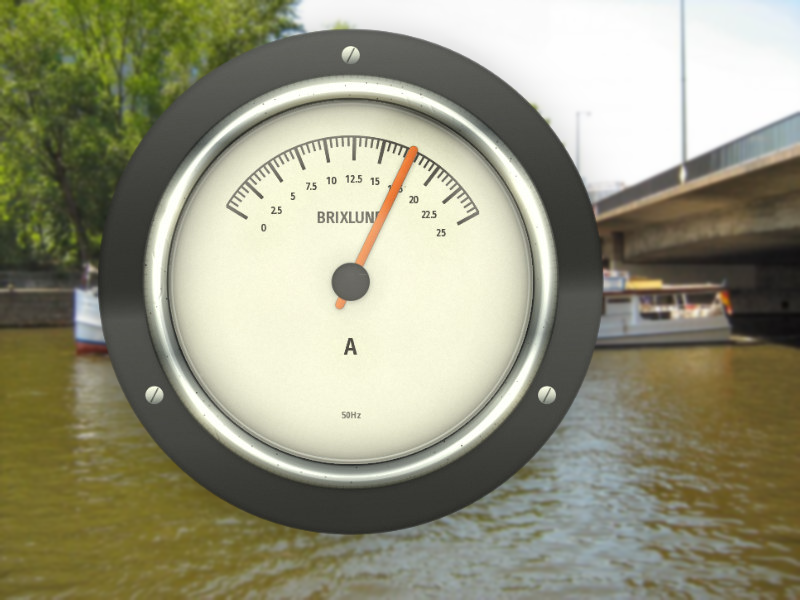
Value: 17.5 A
